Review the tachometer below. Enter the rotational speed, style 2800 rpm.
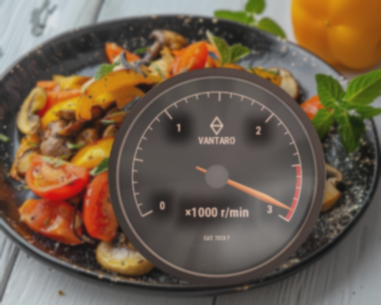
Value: 2900 rpm
